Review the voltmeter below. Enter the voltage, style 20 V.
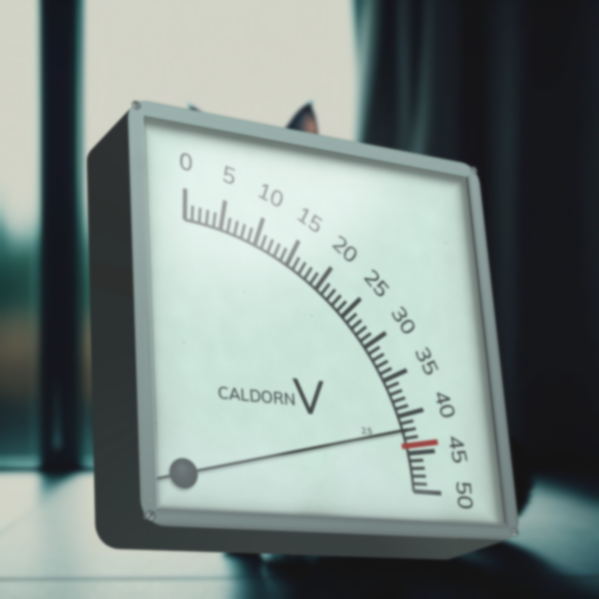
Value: 42 V
